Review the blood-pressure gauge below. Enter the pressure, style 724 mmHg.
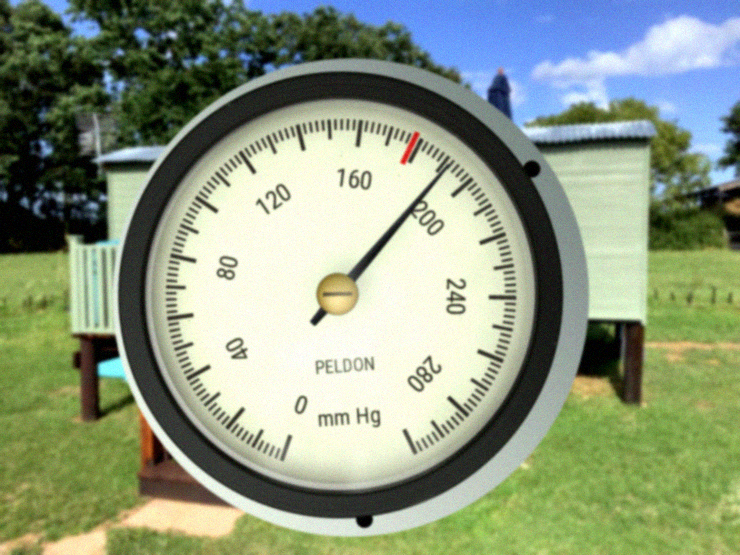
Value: 192 mmHg
